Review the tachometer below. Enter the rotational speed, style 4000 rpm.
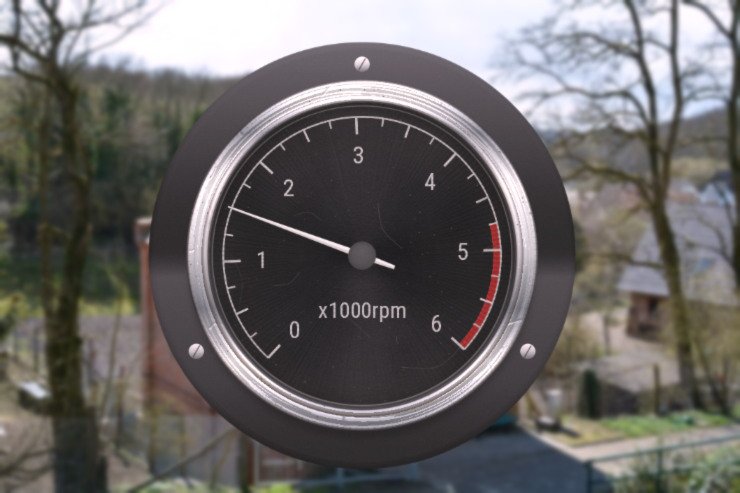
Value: 1500 rpm
